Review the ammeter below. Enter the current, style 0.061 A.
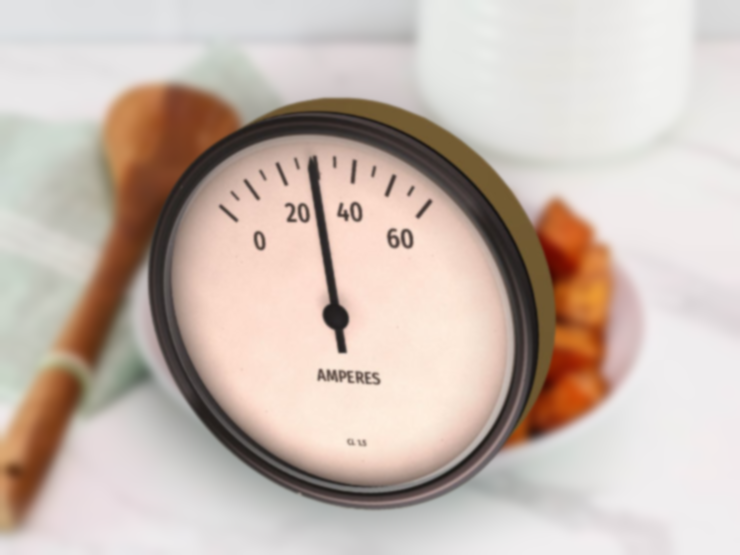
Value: 30 A
